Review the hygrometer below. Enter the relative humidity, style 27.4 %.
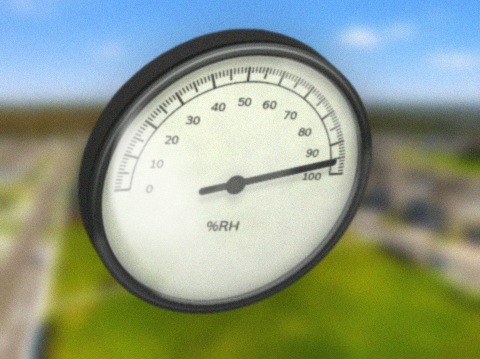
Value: 95 %
